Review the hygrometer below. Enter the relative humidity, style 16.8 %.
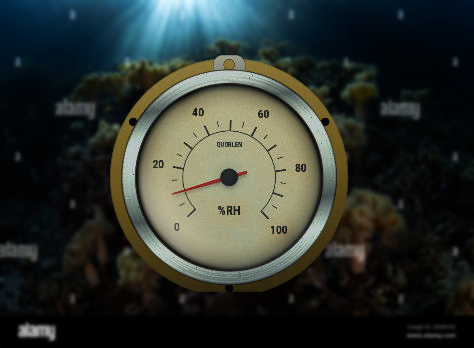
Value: 10 %
